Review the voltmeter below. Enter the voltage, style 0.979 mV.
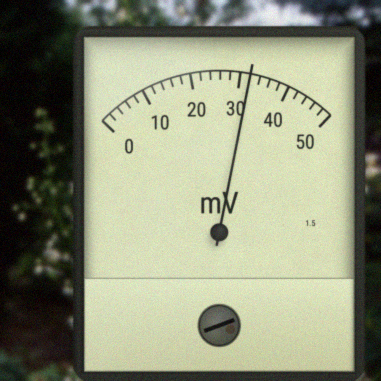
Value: 32 mV
